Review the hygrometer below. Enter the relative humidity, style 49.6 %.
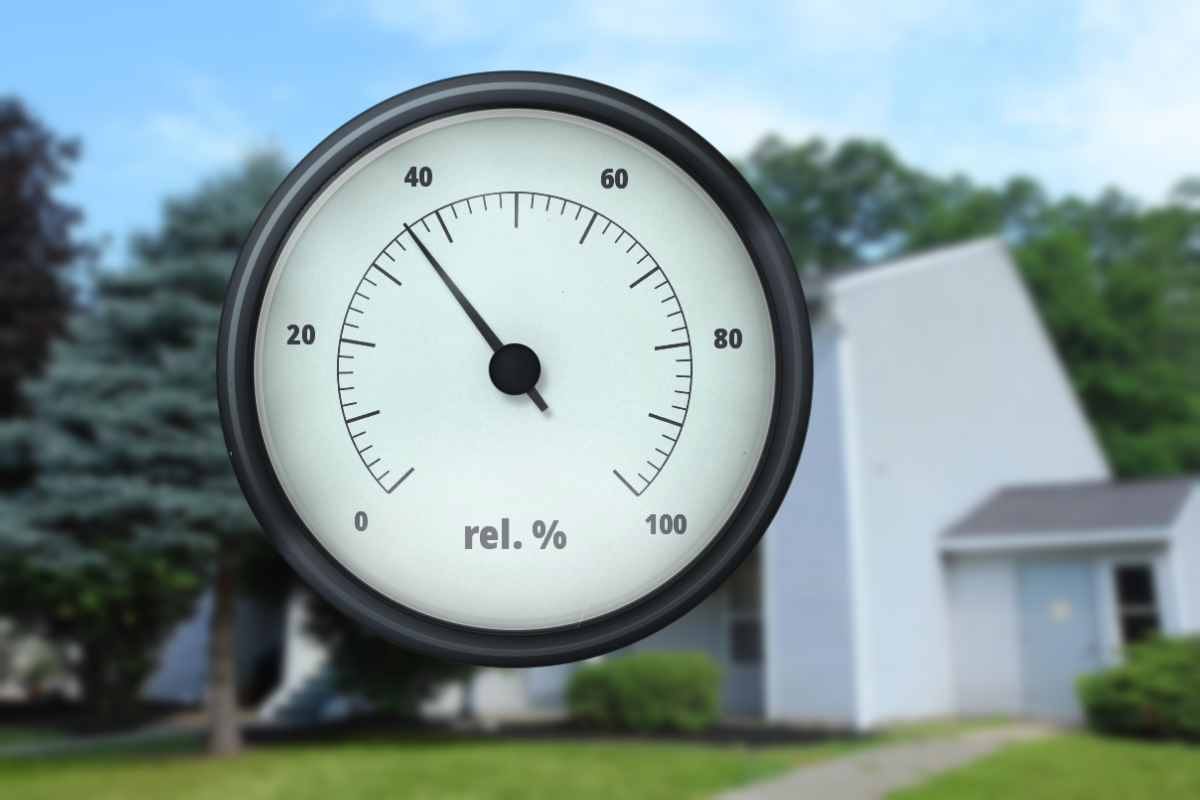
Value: 36 %
